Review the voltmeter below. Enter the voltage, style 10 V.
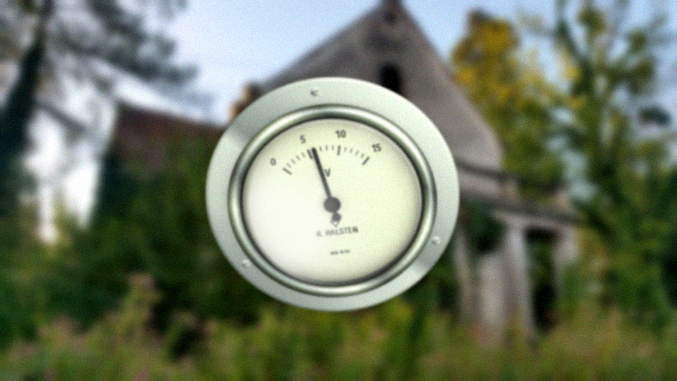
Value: 6 V
